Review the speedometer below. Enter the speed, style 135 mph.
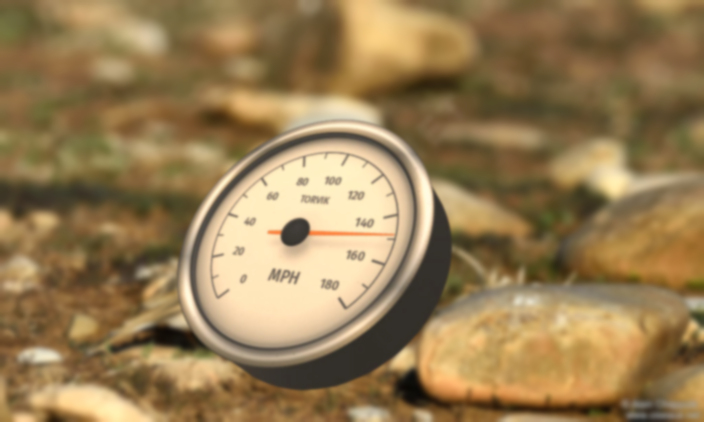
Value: 150 mph
